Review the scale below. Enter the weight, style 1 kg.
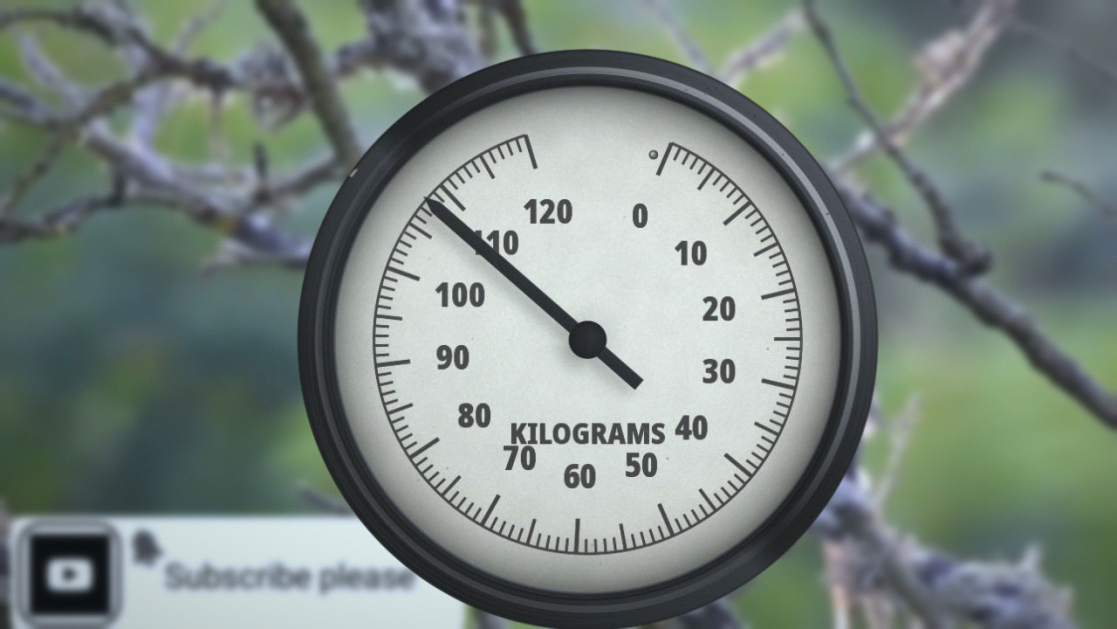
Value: 108 kg
